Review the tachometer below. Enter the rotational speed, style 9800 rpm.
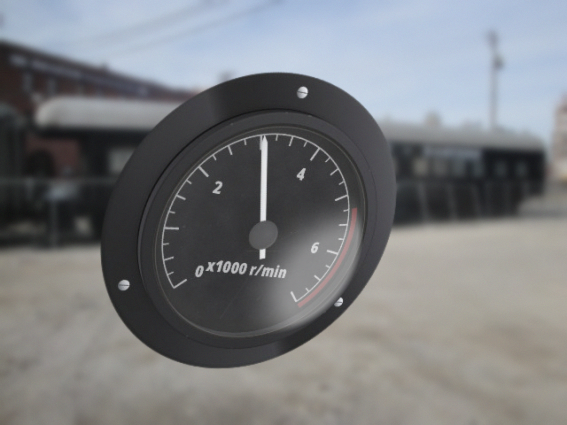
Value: 3000 rpm
